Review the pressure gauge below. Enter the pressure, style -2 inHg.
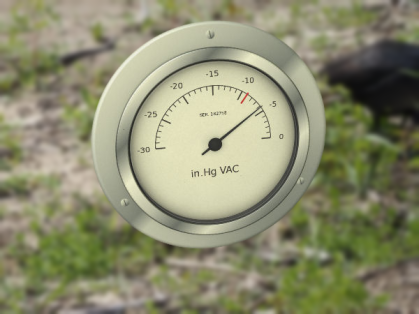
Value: -6 inHg
